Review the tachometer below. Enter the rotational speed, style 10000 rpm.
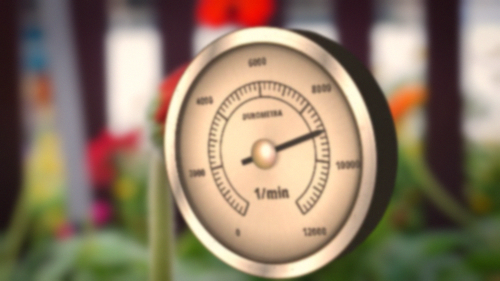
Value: 9000 rpm
